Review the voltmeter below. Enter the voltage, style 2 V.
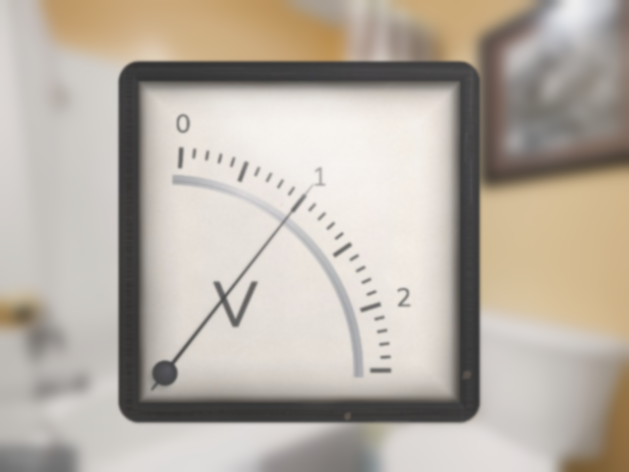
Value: 1 V
